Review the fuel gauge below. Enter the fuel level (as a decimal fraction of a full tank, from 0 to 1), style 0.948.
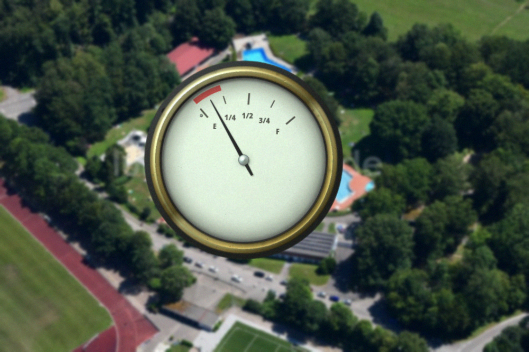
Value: 0.125
